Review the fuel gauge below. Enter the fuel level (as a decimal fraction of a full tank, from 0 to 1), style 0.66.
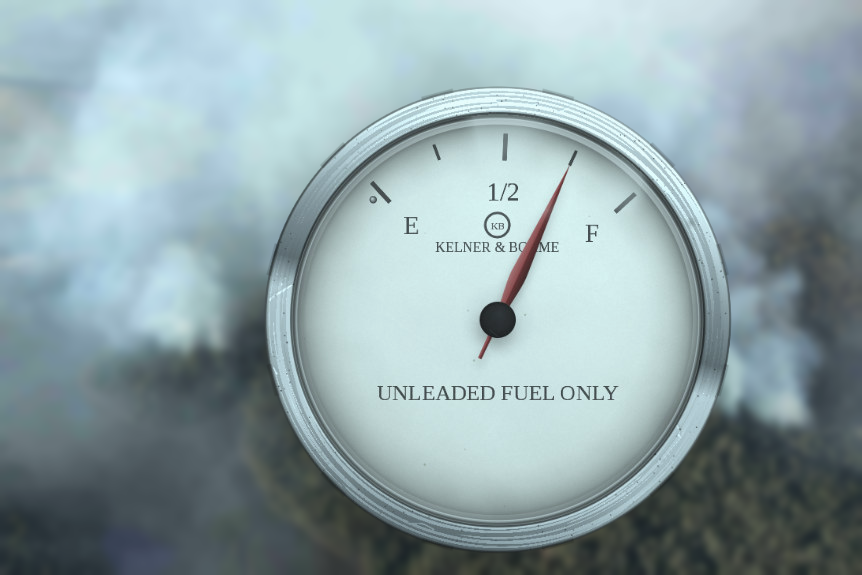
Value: 0.75
